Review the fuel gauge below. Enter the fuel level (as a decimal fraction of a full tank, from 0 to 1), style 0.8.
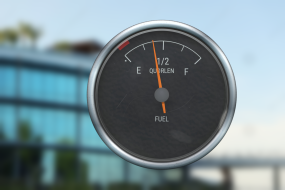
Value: 0.375
